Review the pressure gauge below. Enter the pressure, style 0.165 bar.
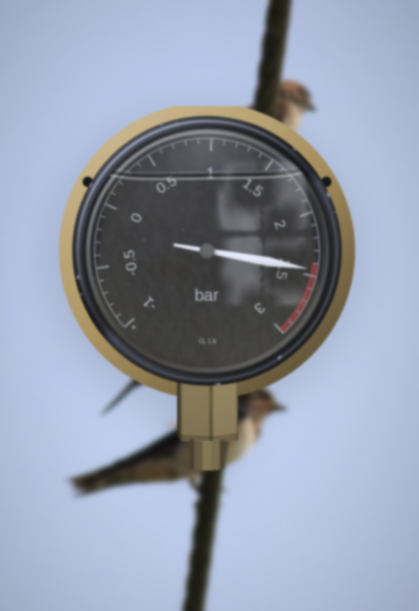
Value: 2.45 bar
